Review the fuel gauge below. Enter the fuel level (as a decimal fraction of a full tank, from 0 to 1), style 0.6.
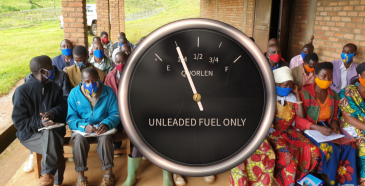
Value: 0.25
